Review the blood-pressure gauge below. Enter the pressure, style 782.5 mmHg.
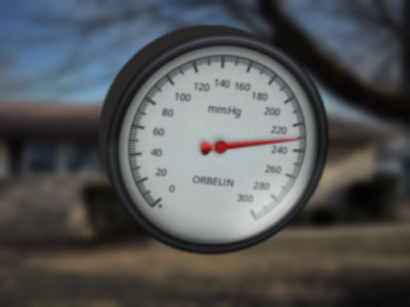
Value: 230 mmHg
